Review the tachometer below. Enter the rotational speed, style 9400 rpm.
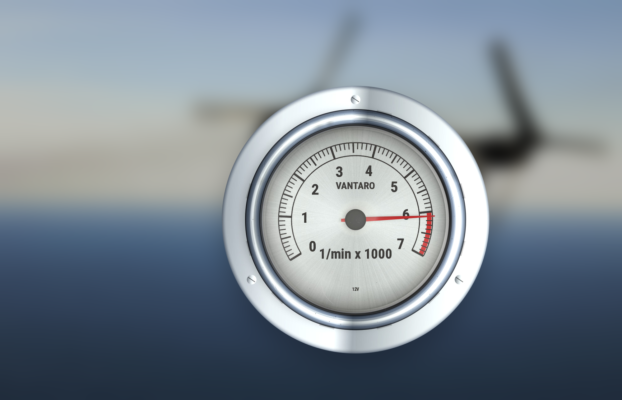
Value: 6100 rpm
